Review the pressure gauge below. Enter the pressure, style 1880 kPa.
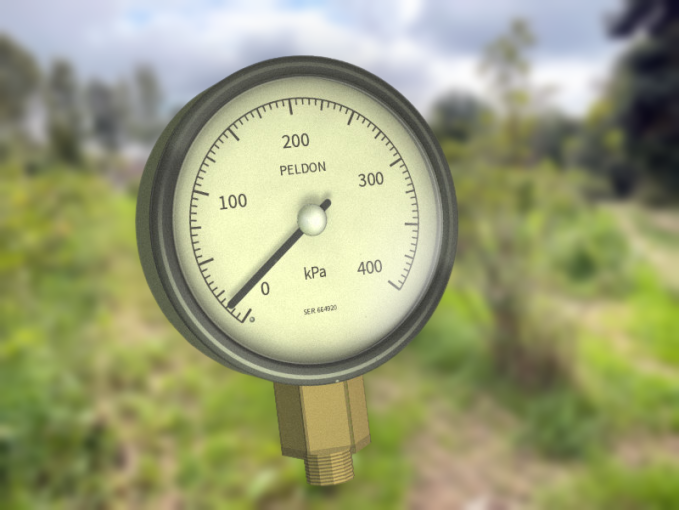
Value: 15 kPa
